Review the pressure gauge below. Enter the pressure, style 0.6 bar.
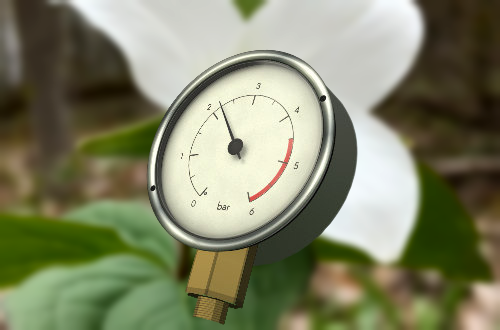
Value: 2.25 bar
